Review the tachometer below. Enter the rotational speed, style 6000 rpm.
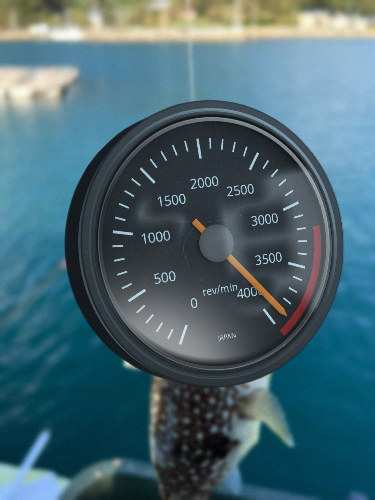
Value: 3900 rpm
